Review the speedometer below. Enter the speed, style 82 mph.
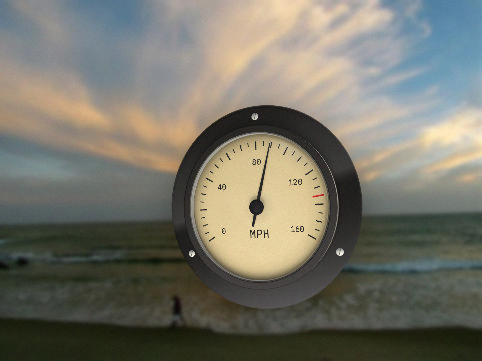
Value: 90 mph
